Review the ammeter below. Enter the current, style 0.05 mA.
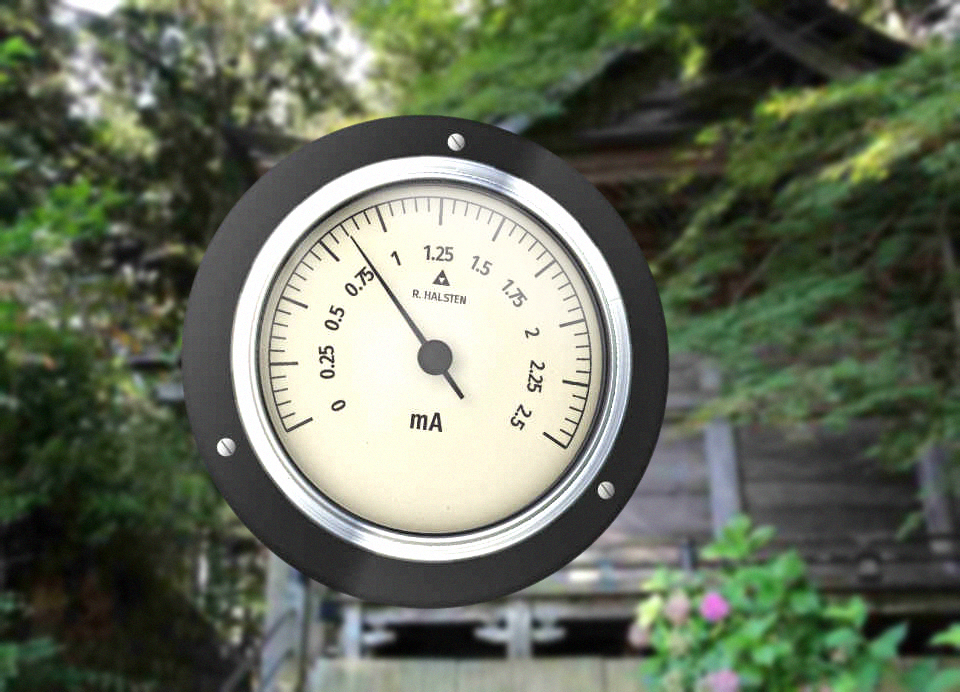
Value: 0.85 mA
